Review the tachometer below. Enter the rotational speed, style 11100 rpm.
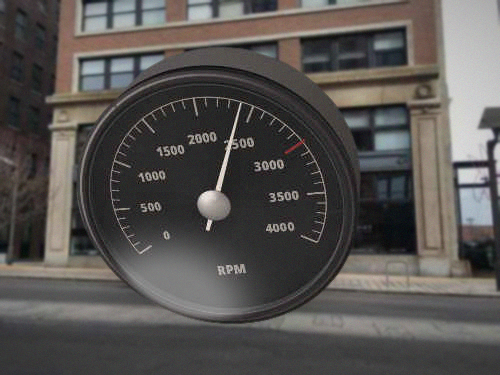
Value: 2400 rpm
